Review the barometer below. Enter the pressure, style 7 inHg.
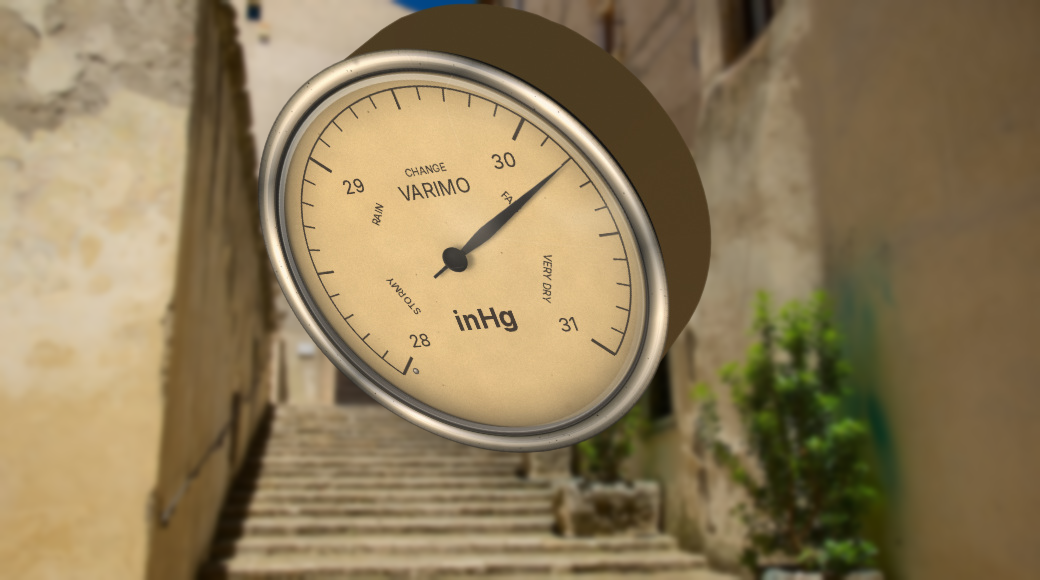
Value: 30.2 inHg
